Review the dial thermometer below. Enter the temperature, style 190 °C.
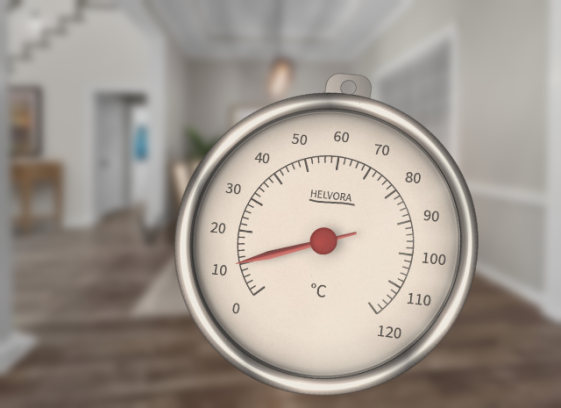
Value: 10 °C
